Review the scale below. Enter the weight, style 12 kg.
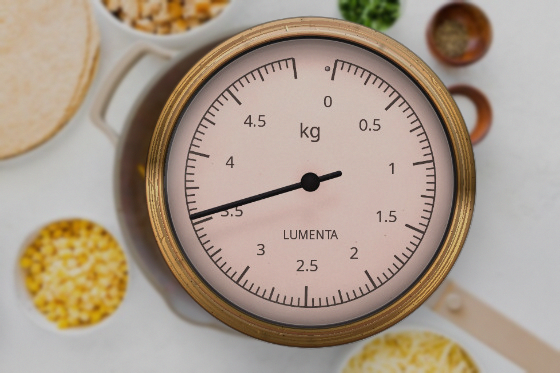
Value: 3.55 kg
